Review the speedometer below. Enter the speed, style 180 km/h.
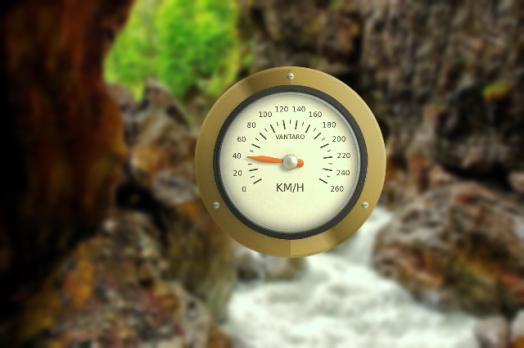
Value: 40 km/h
